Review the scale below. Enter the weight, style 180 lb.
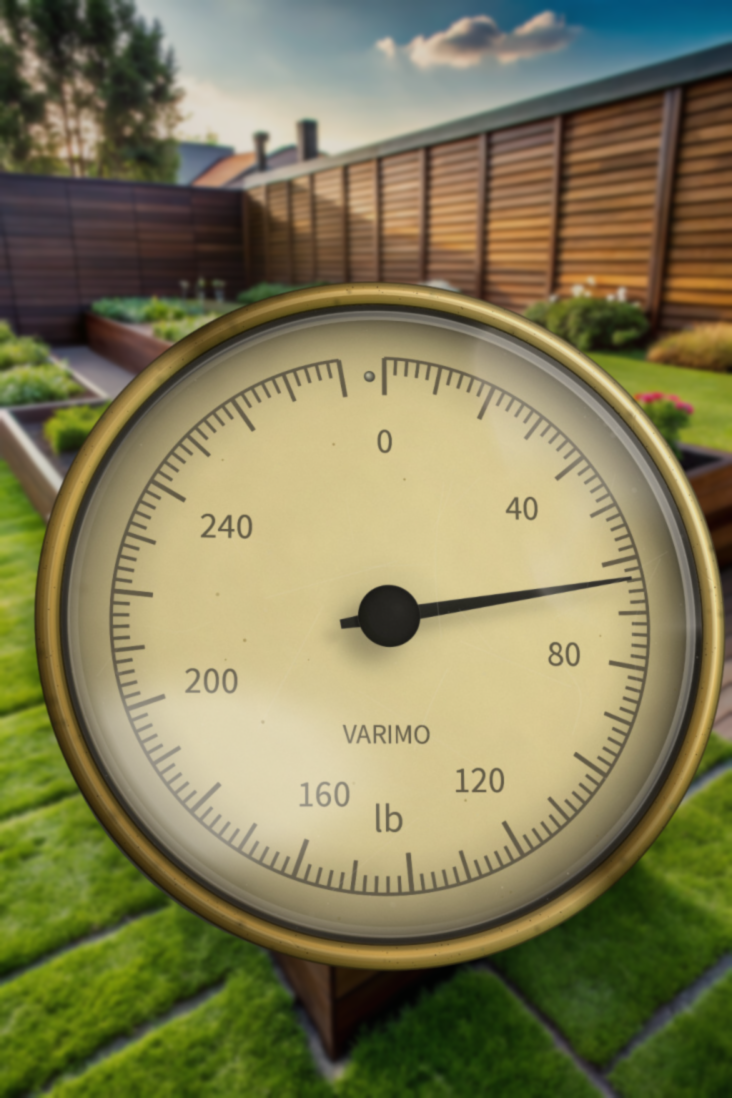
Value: 64 lb
